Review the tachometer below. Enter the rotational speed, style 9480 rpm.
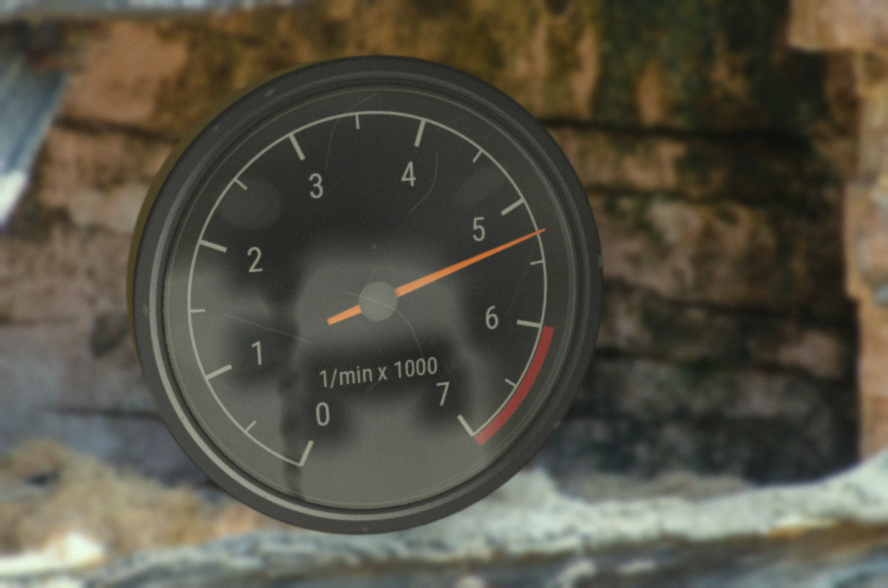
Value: 5250 rpm
